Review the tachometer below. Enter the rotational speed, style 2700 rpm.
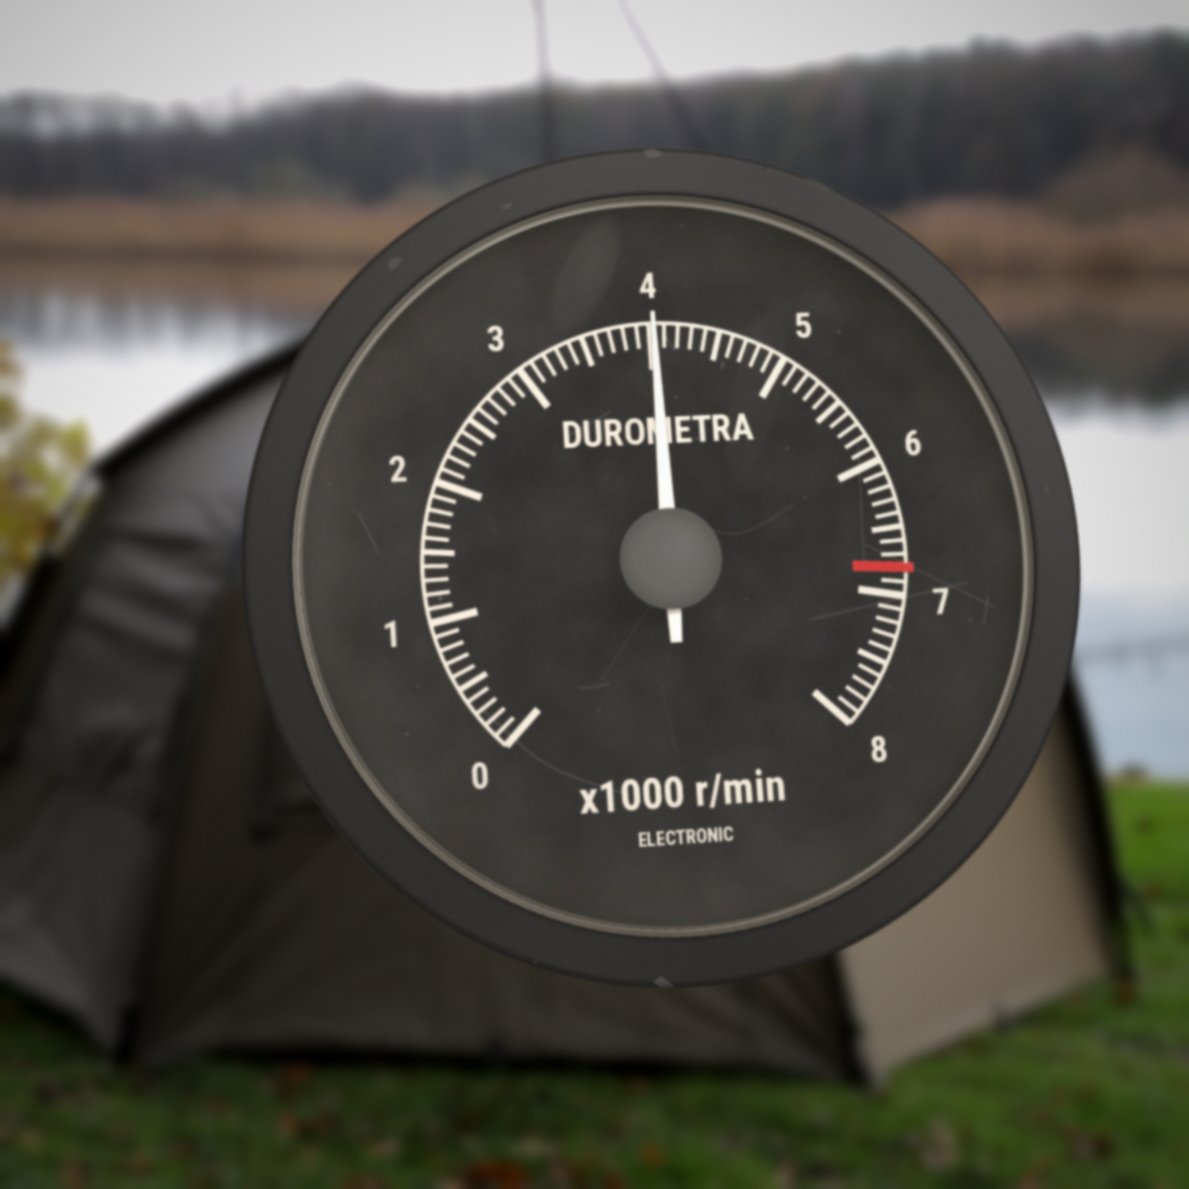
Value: 4000 rpm
